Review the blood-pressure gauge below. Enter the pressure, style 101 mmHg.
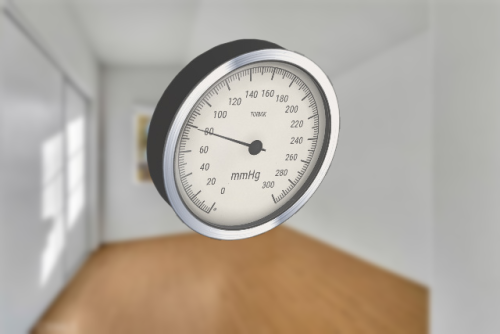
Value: 80 mmHg
